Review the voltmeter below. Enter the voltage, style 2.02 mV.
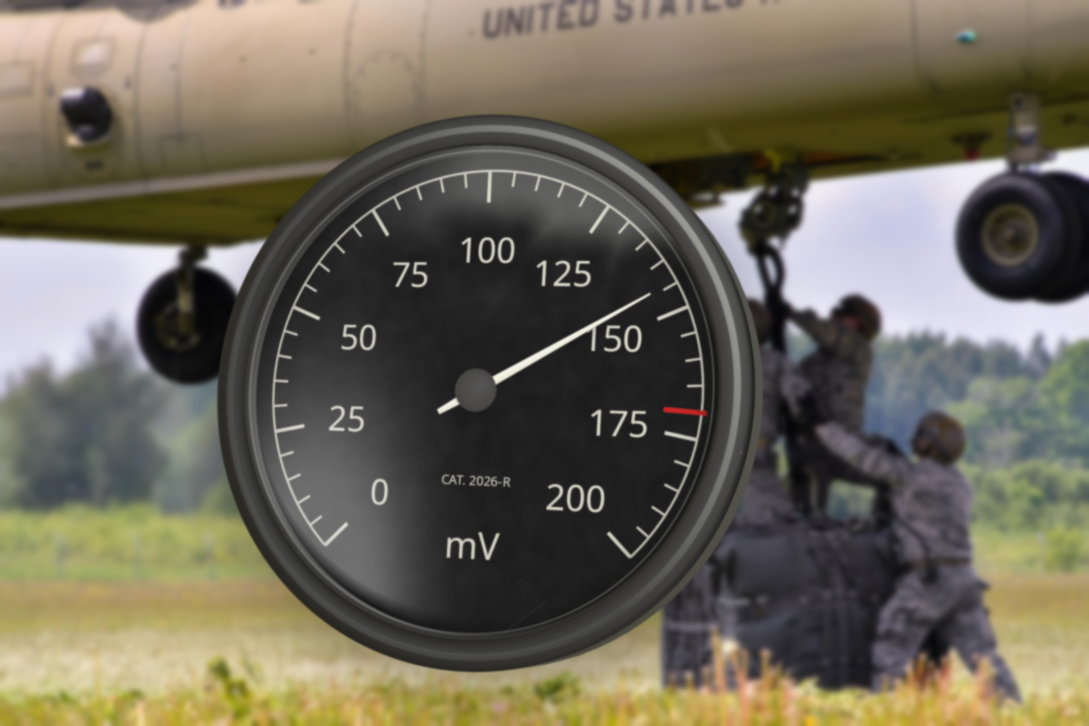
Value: 145 mV
